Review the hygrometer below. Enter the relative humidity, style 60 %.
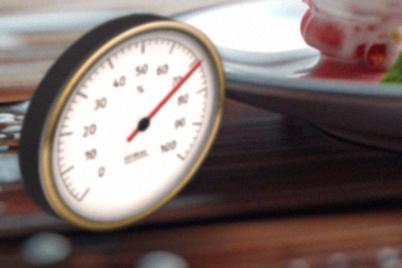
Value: 70 %
